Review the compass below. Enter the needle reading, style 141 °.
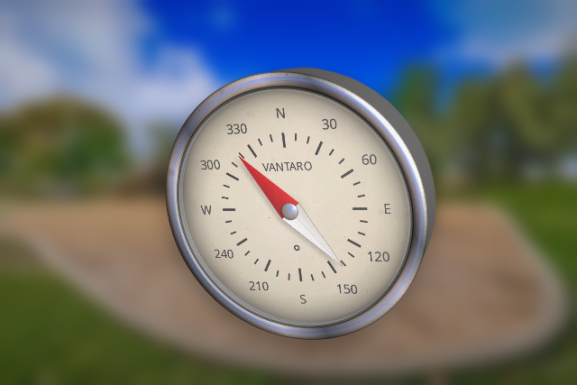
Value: 320 °
